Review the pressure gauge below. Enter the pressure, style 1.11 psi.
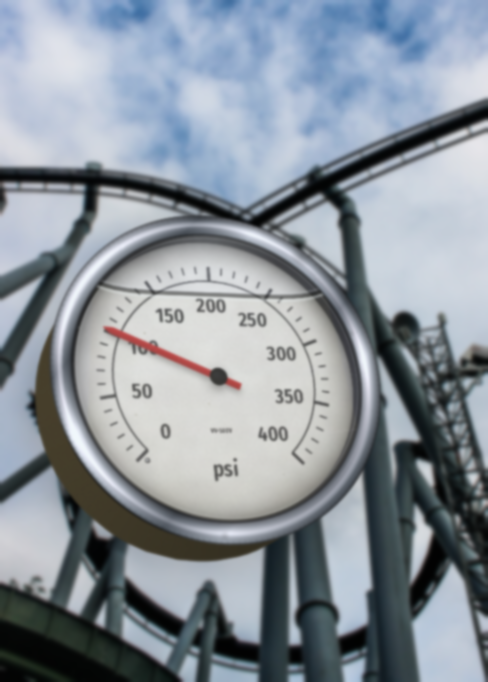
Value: 100 psi
